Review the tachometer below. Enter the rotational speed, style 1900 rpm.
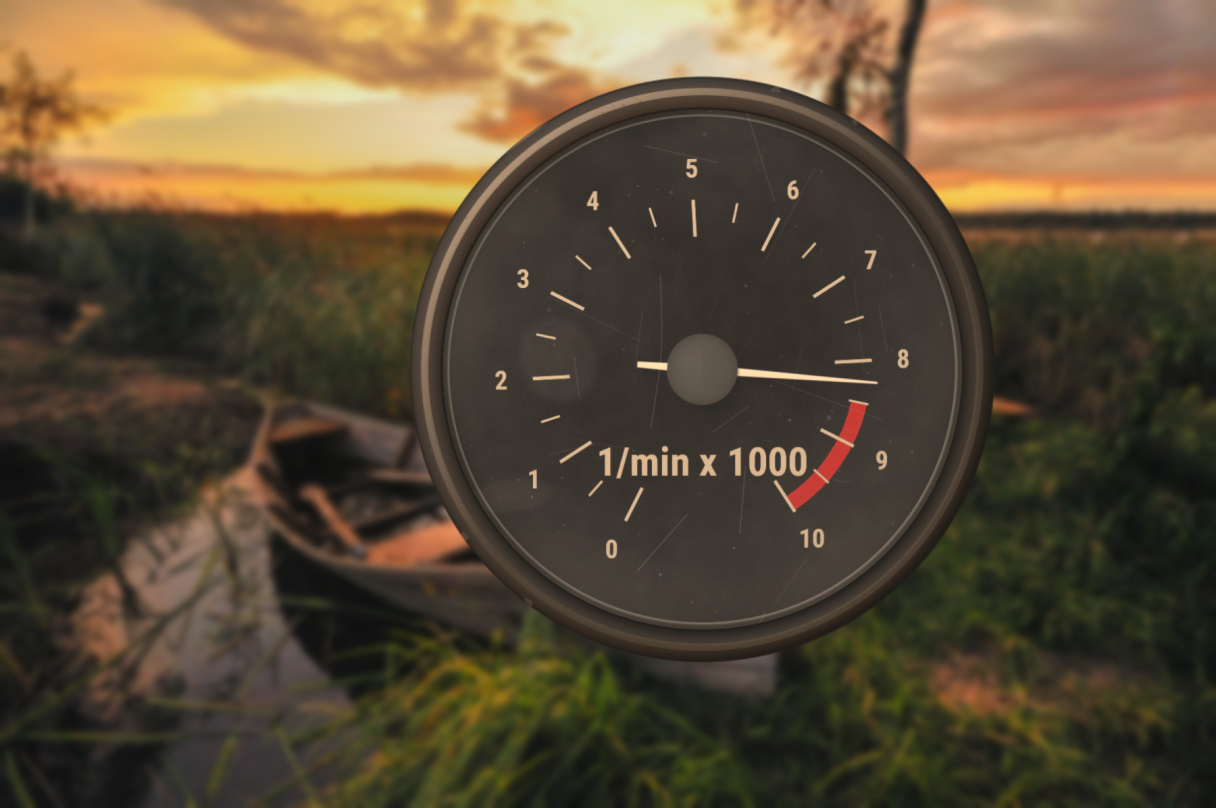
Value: 8250 rpm
